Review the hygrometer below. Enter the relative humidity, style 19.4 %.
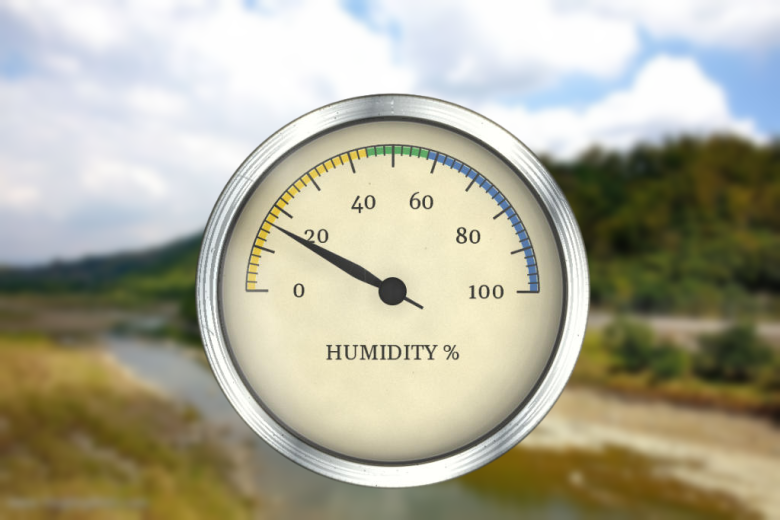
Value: 16 %
